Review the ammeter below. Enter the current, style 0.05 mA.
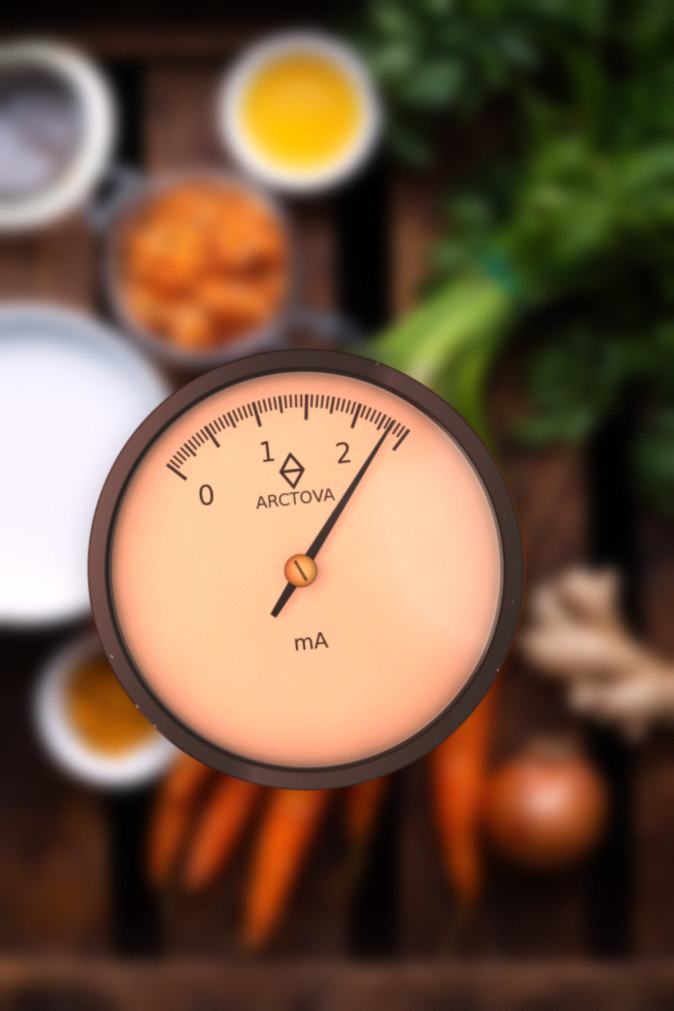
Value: 2.35 mA
